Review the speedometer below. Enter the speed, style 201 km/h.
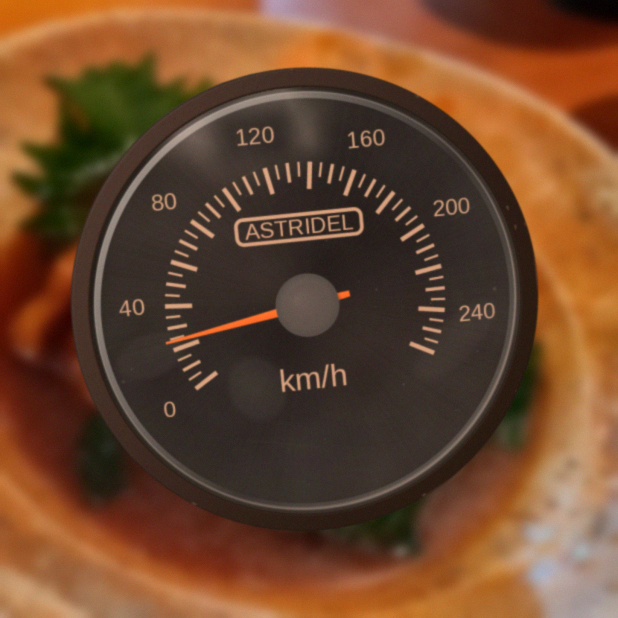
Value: 25 km/h
